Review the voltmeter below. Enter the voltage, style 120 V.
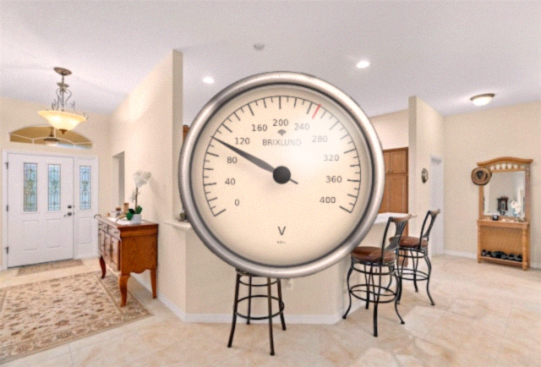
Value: 100 V
